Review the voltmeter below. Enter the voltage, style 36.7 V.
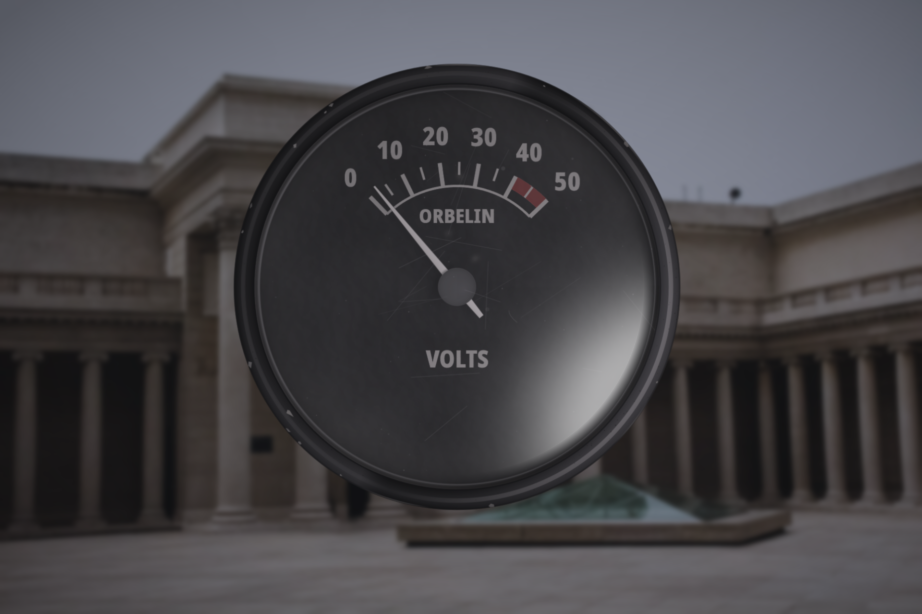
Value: 2.5 V
